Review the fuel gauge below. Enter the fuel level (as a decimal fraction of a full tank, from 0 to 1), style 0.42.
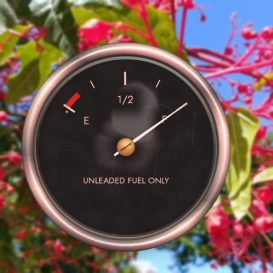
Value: 1
